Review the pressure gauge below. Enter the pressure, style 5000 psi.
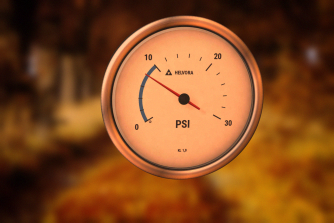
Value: 8 psi
